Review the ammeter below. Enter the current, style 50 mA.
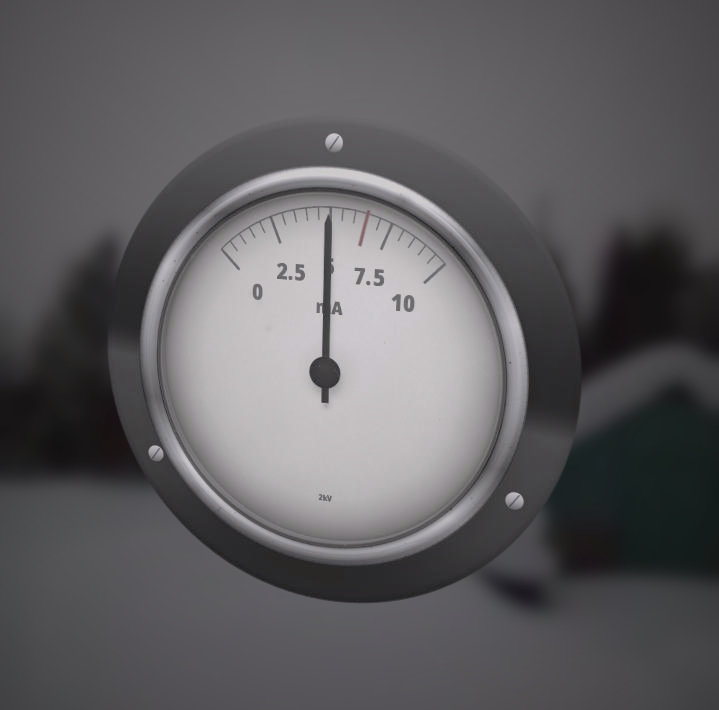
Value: 5 mA
